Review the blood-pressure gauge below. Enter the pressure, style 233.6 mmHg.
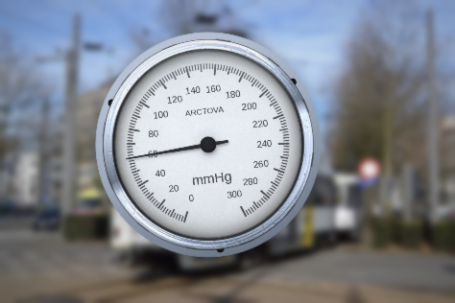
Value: 60 mmHg
